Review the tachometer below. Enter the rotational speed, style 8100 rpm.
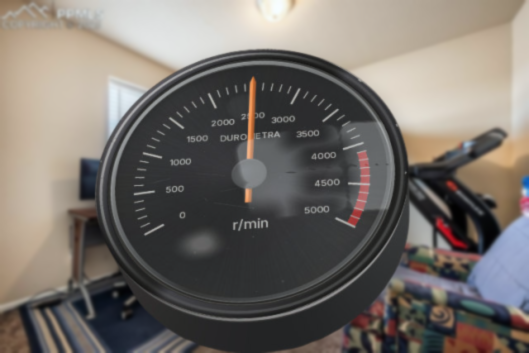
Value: 2500 rpm
